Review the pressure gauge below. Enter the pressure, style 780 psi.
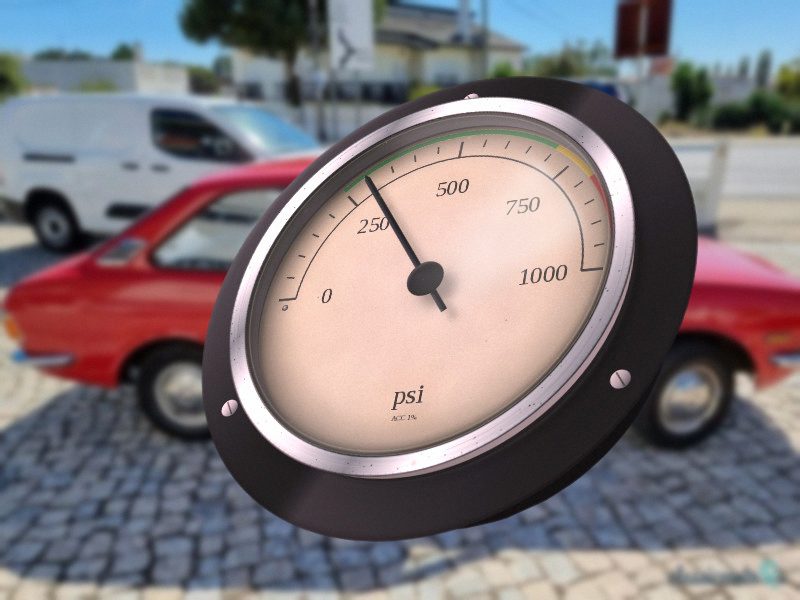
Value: 300 psi
